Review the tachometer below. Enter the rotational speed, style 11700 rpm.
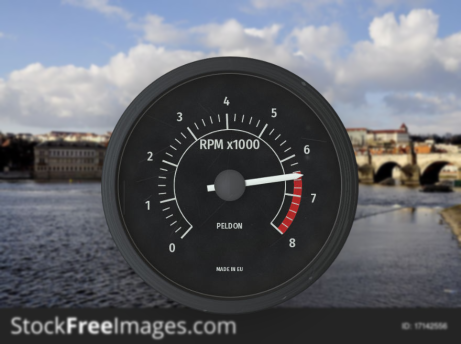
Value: 6500 rpm
